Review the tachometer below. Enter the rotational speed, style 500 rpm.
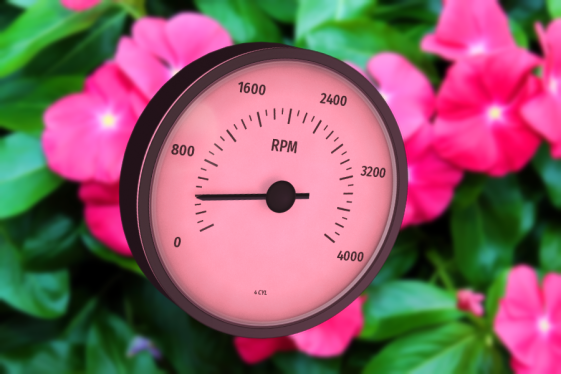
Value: 400 rpm
